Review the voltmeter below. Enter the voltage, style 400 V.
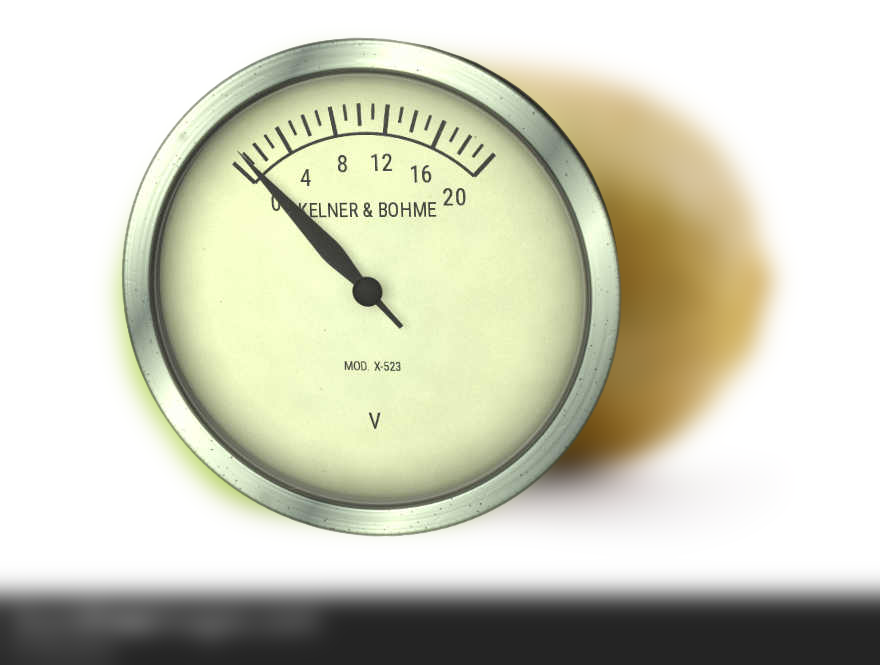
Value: 1 V
